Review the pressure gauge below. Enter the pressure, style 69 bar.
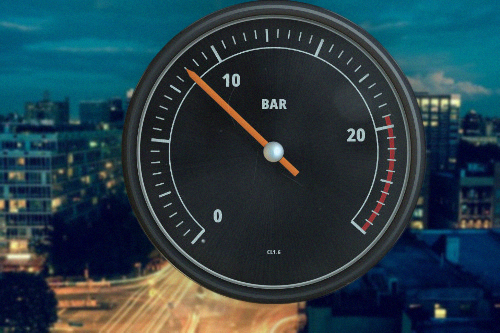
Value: 8.5 bar
